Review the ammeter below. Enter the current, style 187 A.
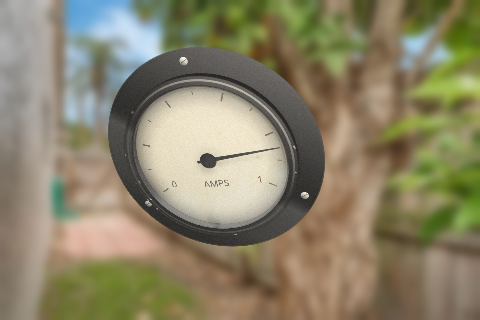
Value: 0.85 A
